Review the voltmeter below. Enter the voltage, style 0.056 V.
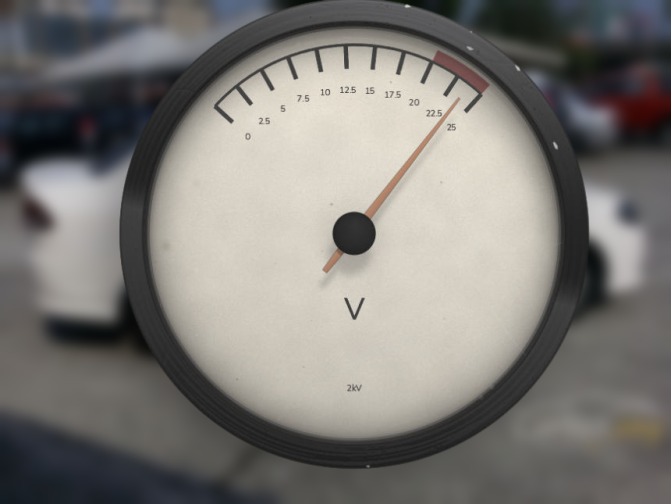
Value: 23.75 V
